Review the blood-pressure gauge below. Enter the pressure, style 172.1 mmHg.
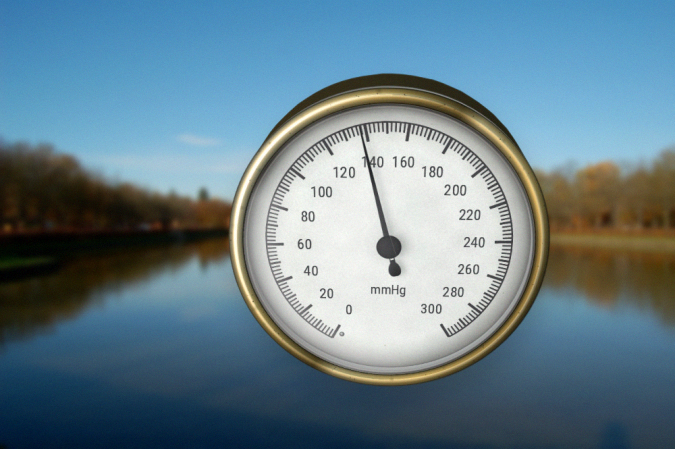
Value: 138 mmHg
